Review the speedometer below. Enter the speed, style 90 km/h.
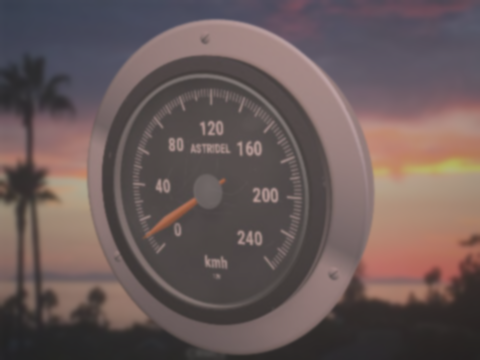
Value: 10 km/h
